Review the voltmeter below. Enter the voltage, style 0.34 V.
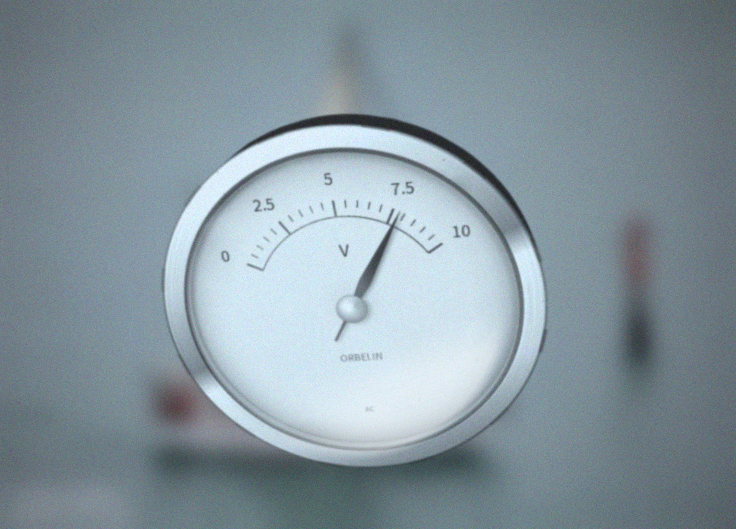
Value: 7.75 V
